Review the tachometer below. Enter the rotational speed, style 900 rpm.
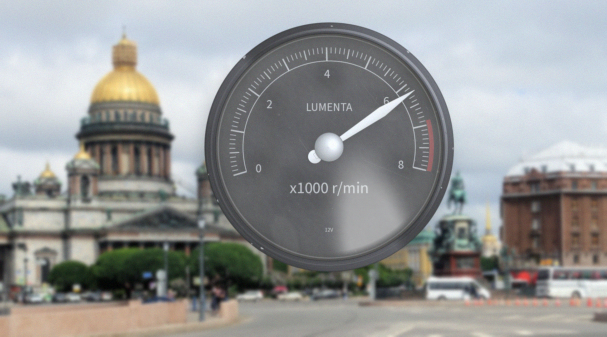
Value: 6200 rpm
